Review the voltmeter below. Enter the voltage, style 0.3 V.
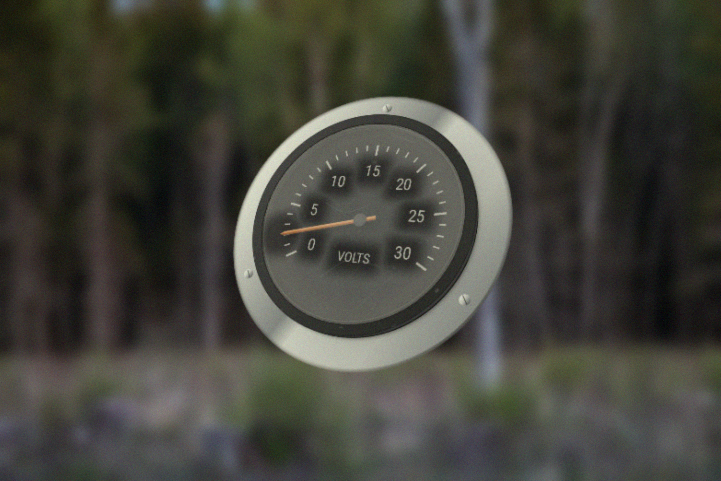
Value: 2 V
